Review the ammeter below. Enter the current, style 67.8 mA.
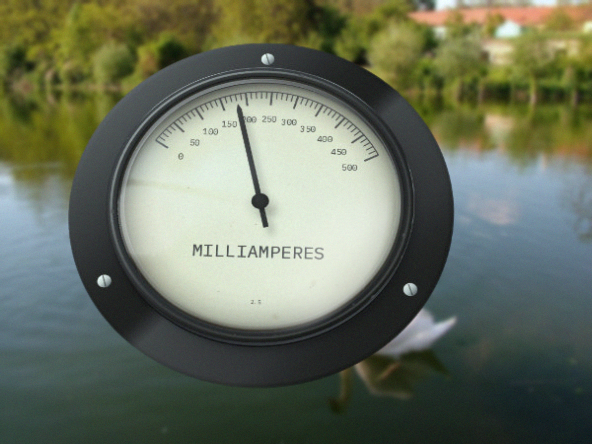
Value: 180 mA
